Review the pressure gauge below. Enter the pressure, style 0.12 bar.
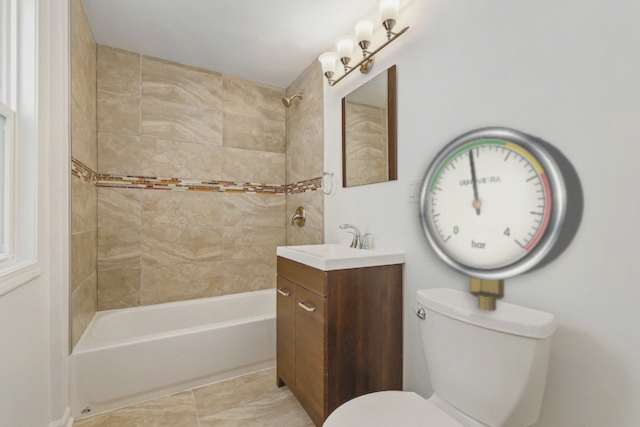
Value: 1.9 bar
